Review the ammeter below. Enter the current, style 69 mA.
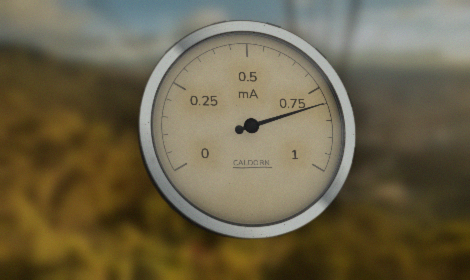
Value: 0.8 mA
